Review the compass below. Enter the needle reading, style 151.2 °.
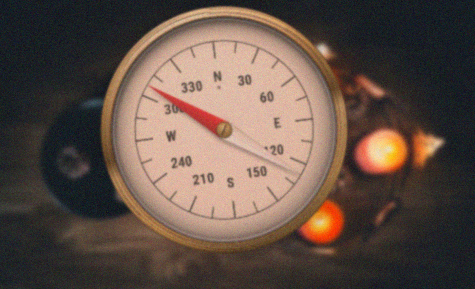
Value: 307.5 °
